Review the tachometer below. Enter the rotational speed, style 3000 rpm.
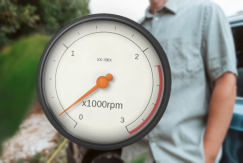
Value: 200 rpm
